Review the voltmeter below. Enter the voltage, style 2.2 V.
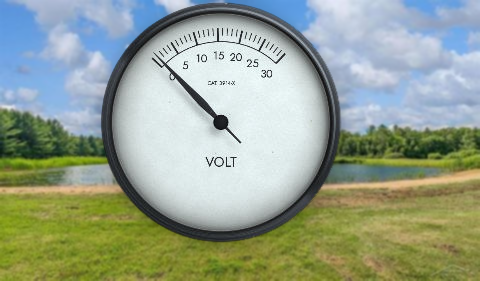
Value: 1 V
